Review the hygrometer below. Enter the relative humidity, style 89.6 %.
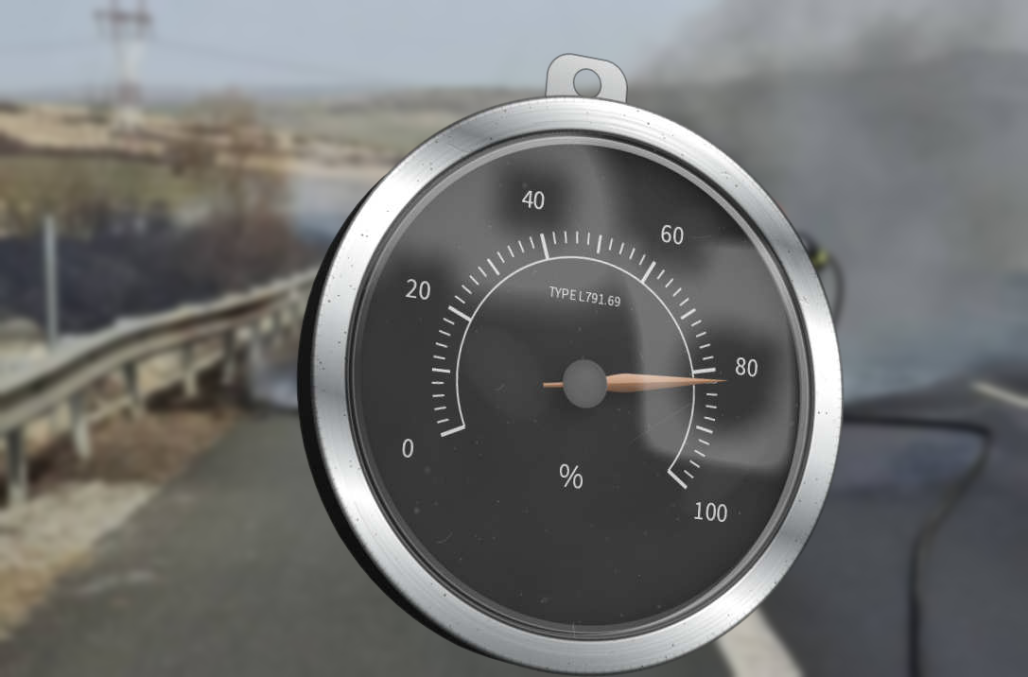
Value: 82 %
